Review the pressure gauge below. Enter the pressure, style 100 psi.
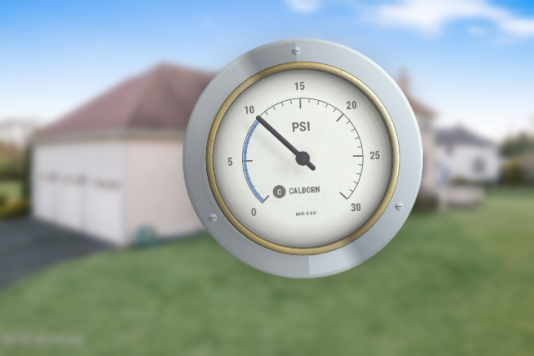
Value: 10 psi
